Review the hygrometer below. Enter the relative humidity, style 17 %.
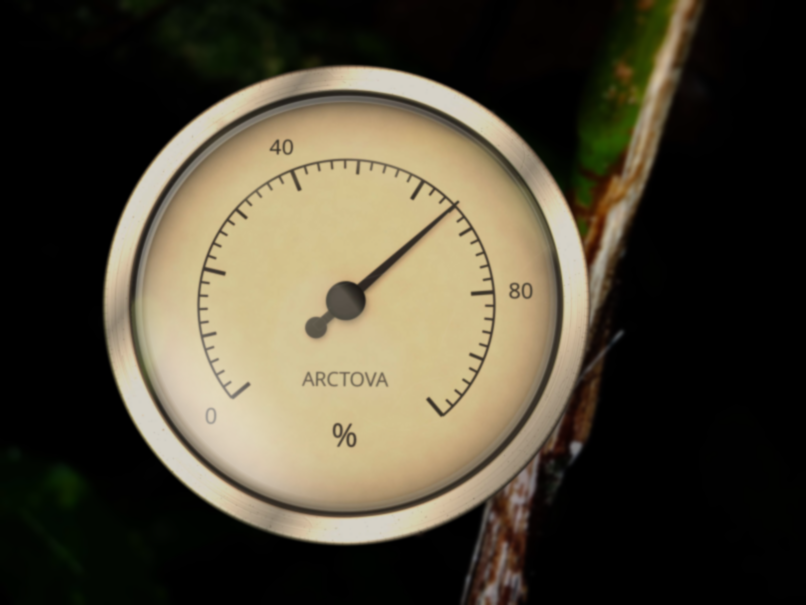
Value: 66 %
